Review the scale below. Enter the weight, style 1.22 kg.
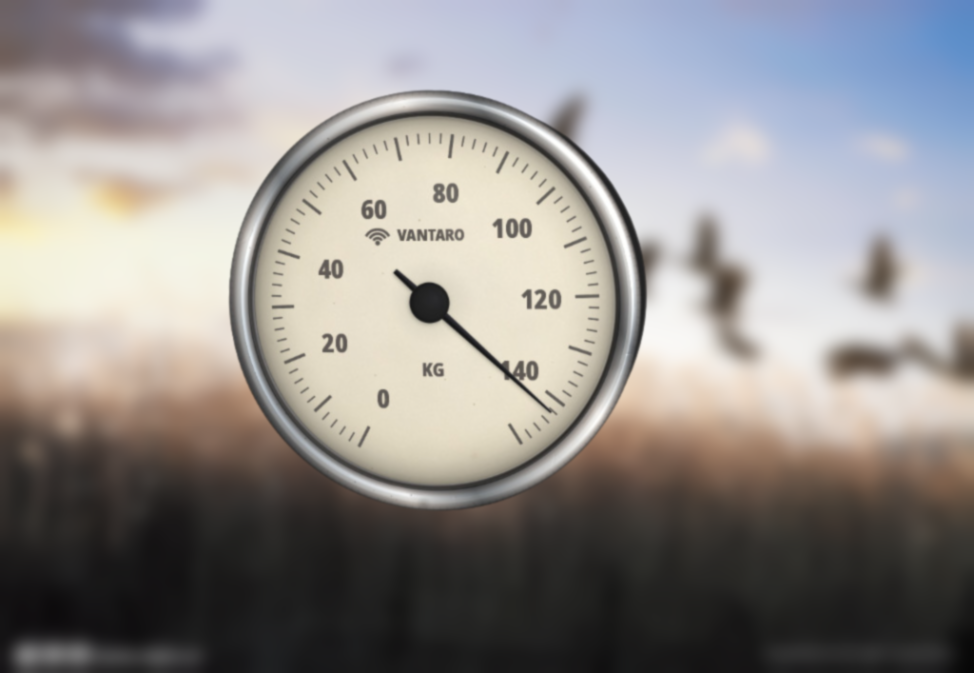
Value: 142 kg
